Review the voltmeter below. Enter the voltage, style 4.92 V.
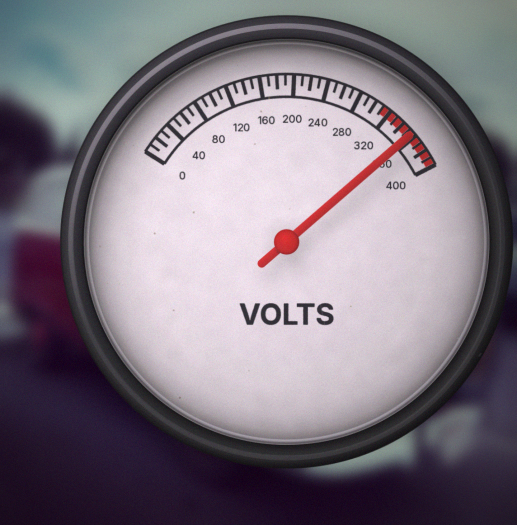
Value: 355 V
